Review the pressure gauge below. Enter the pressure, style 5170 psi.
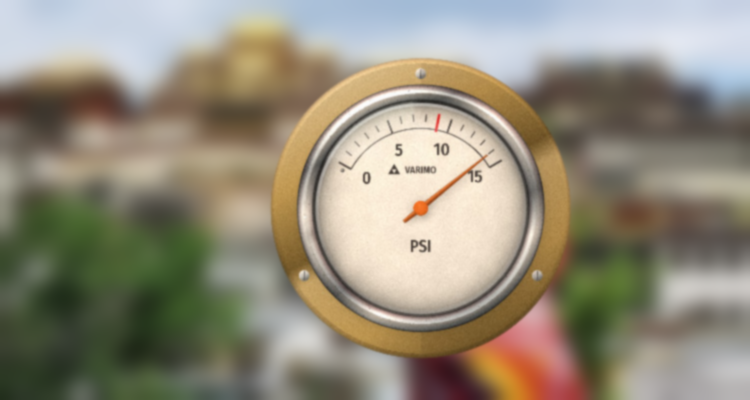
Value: 14 psi
